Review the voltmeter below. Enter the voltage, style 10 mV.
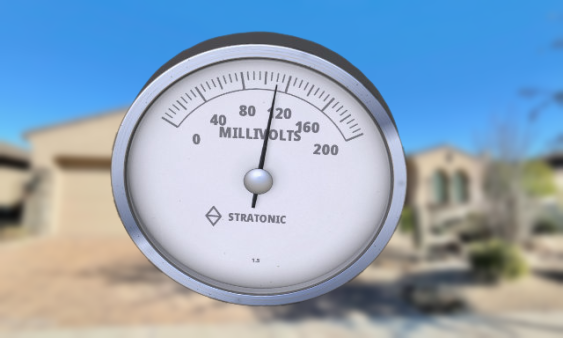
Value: 110 mV
